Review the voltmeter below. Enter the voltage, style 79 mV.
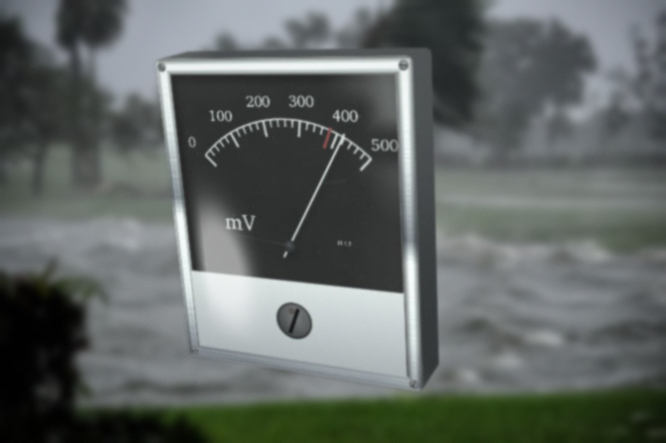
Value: 420 mV
